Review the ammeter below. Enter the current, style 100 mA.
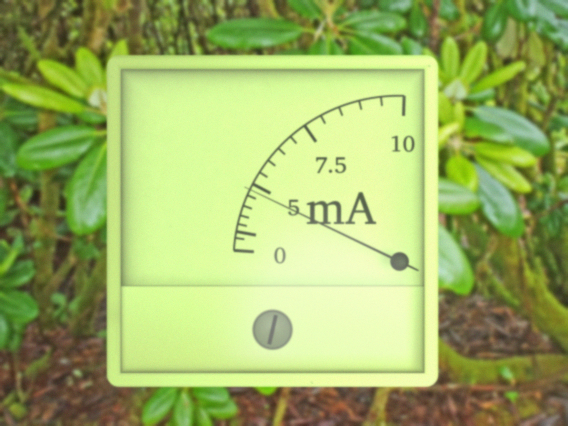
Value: 4.75 mA
